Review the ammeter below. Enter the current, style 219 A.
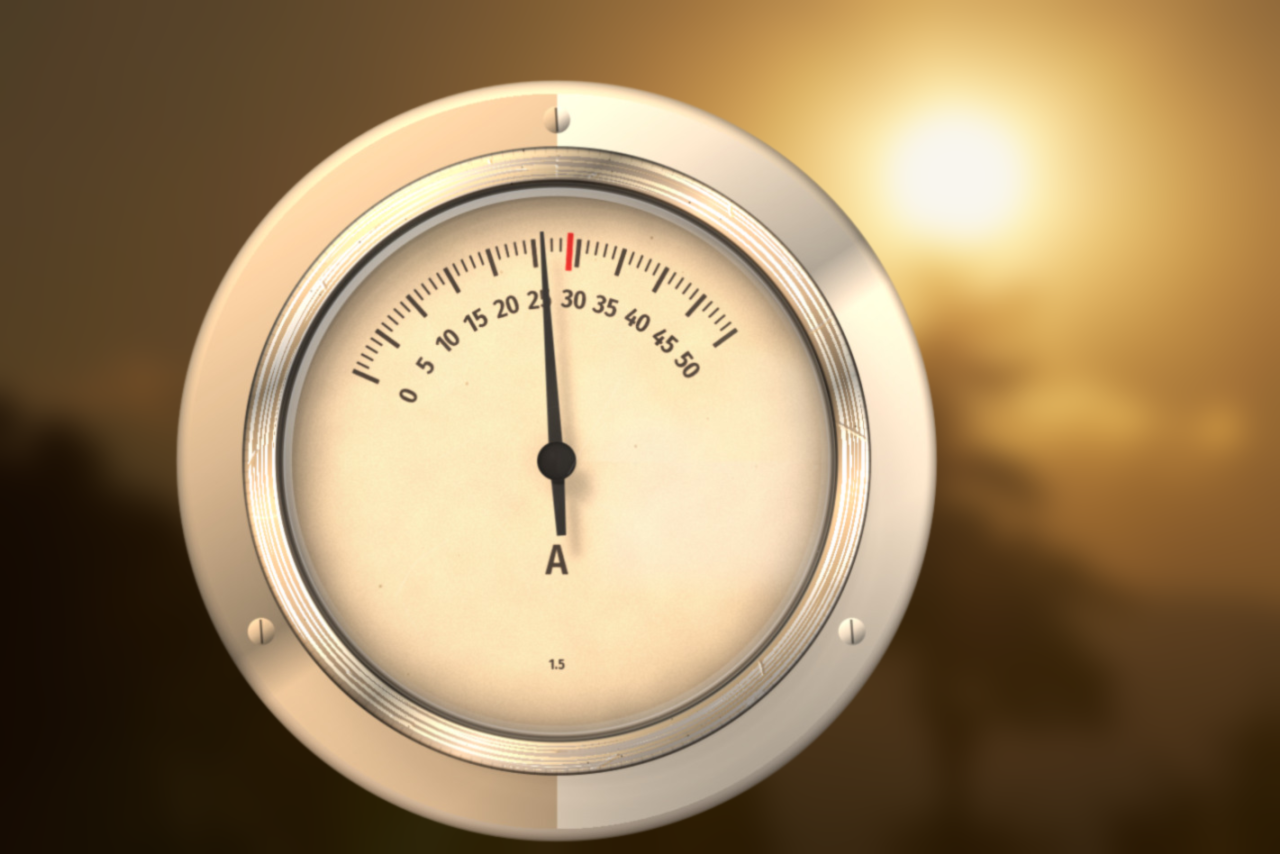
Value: 26 A
